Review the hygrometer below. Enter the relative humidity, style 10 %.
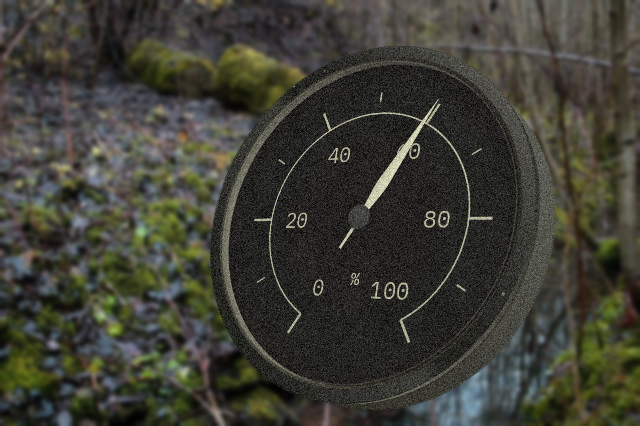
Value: 60 %
